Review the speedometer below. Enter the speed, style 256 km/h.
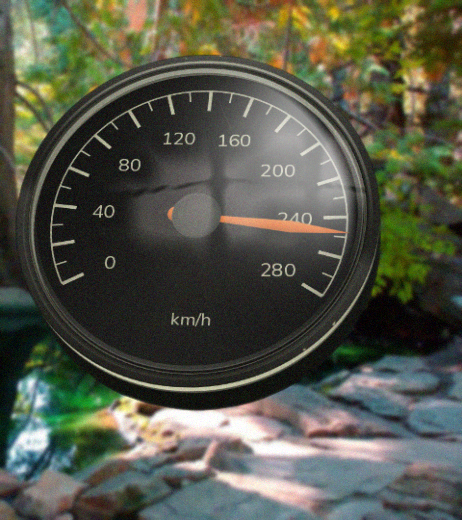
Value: 250 km/h
